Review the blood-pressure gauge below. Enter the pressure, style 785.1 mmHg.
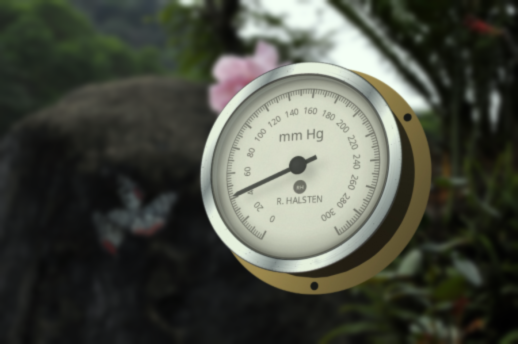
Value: 40 mmHg
